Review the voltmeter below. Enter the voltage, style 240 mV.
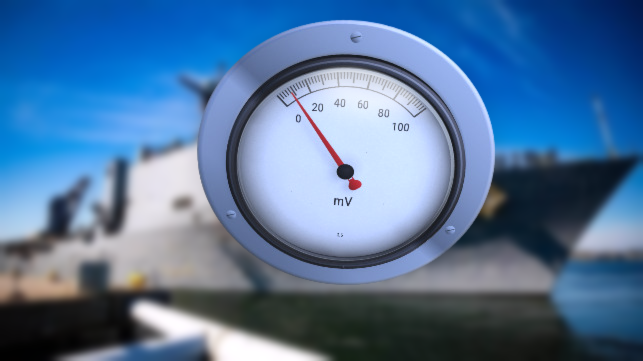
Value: 10 mV
